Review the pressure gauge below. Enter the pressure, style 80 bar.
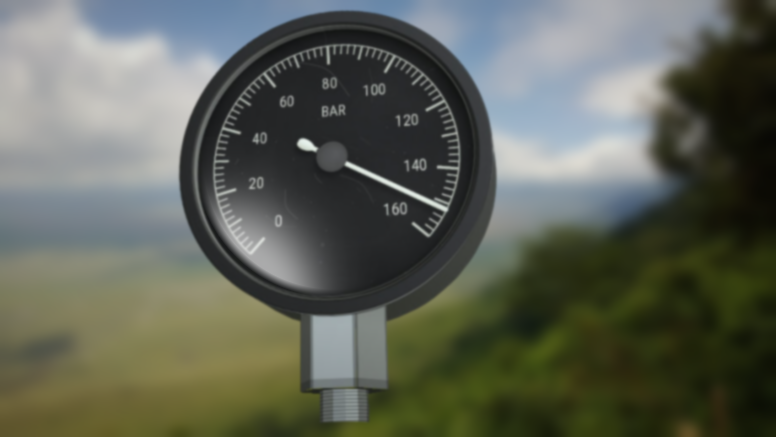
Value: 152 bar
